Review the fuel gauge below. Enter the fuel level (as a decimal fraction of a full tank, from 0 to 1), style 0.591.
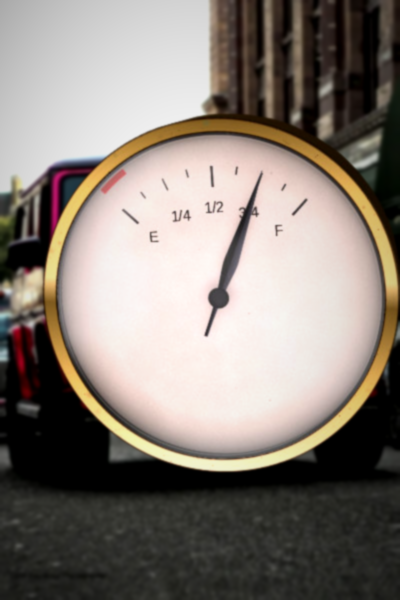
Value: 0.75
